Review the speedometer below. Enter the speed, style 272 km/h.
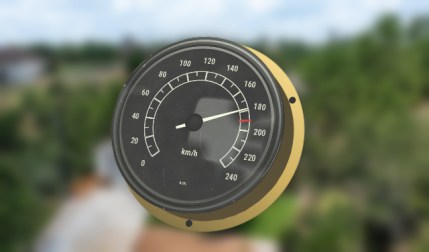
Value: 180 km/h
